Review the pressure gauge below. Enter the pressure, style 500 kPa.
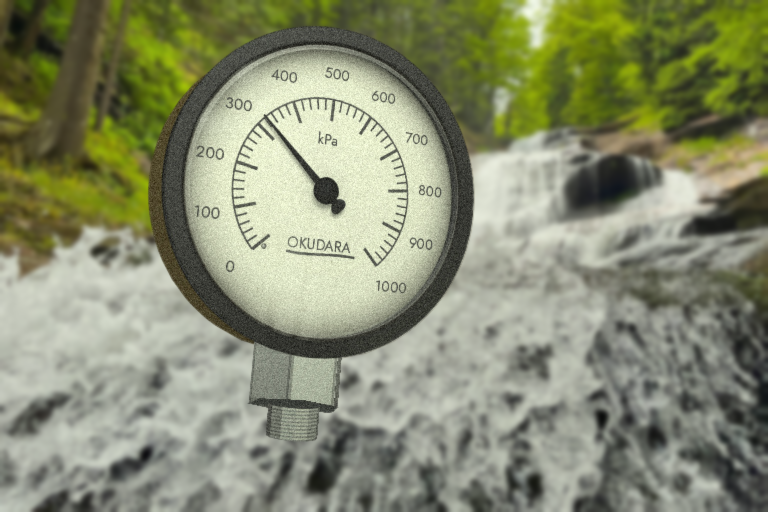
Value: 320 kPa
